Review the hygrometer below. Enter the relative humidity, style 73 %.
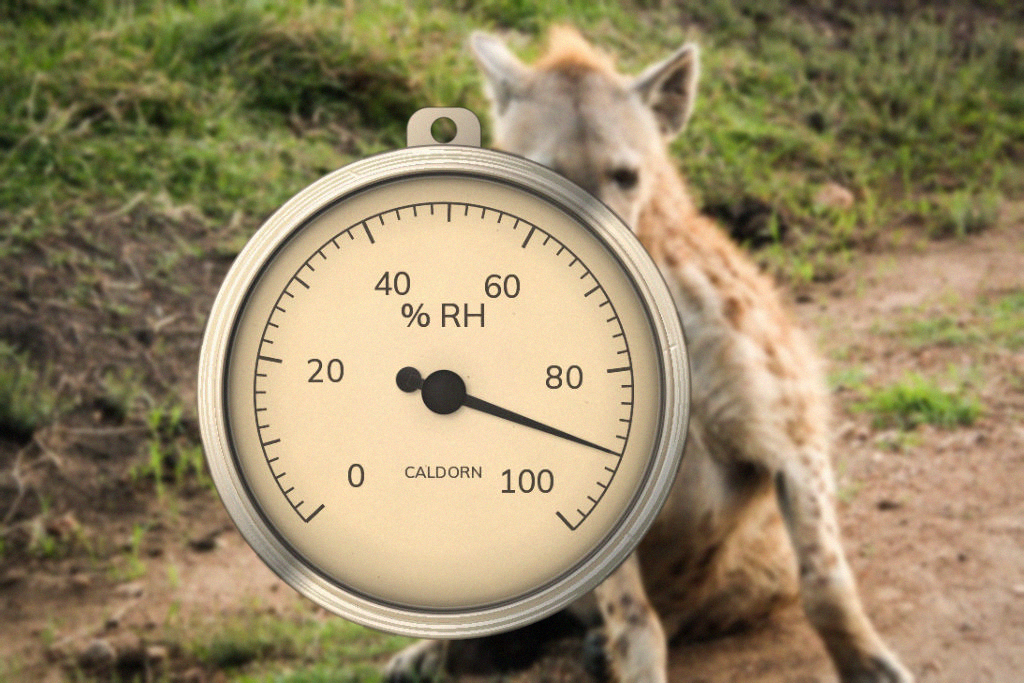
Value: 90 %
